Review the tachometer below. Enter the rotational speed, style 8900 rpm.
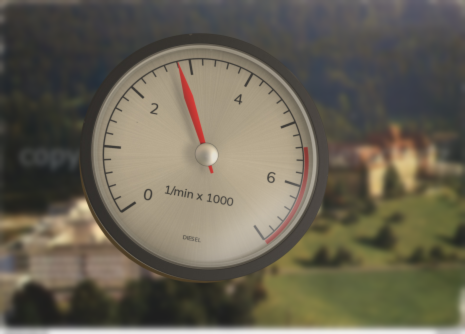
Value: 2800 rpm
